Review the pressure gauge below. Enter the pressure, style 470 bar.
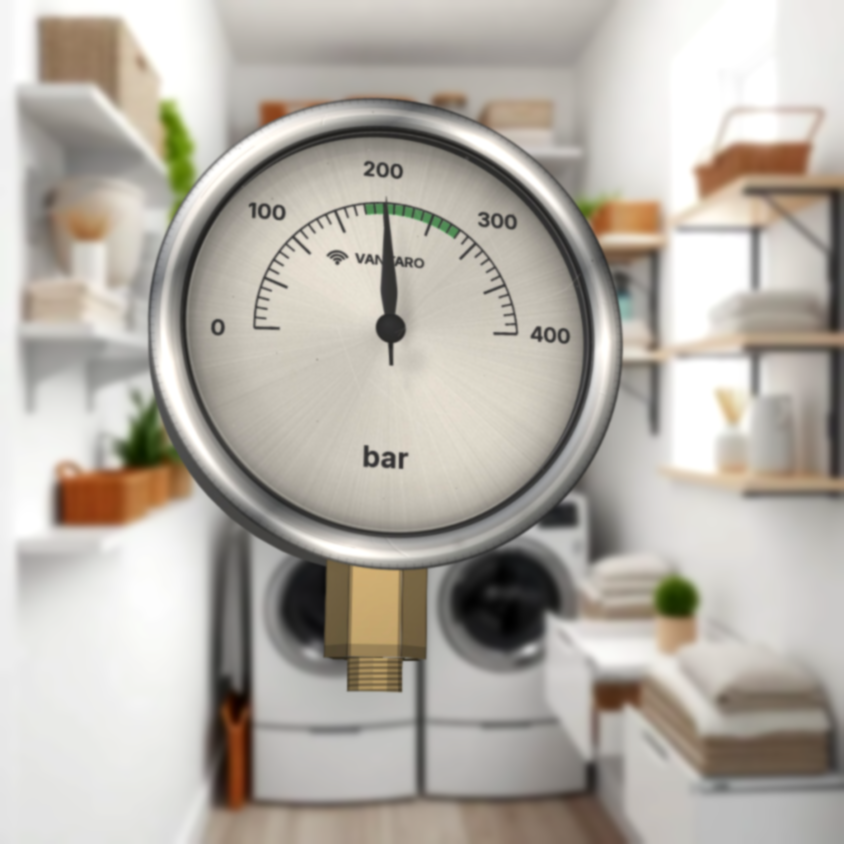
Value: 200 bar
